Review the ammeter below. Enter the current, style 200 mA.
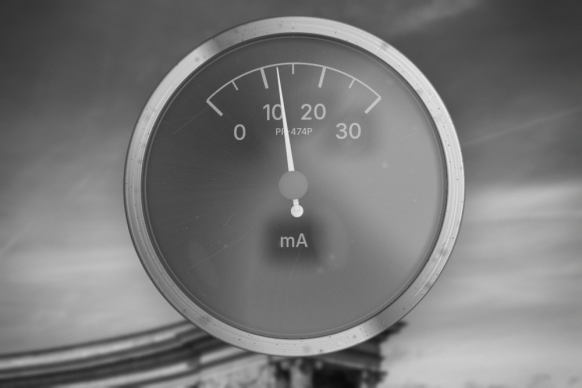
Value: 12.5 mA
